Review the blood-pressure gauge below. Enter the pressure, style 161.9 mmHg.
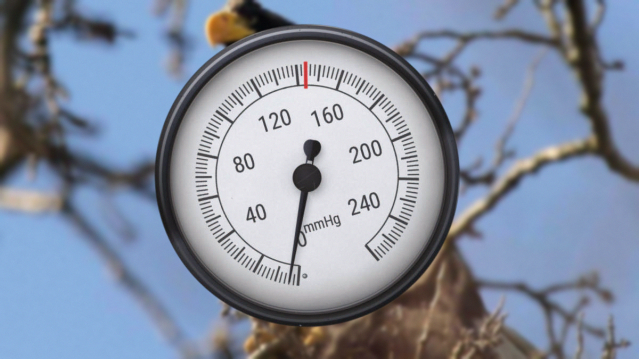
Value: 4 mmHg
